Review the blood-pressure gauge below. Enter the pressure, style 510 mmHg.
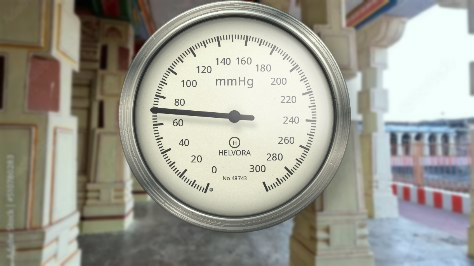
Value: 70 mmHg
